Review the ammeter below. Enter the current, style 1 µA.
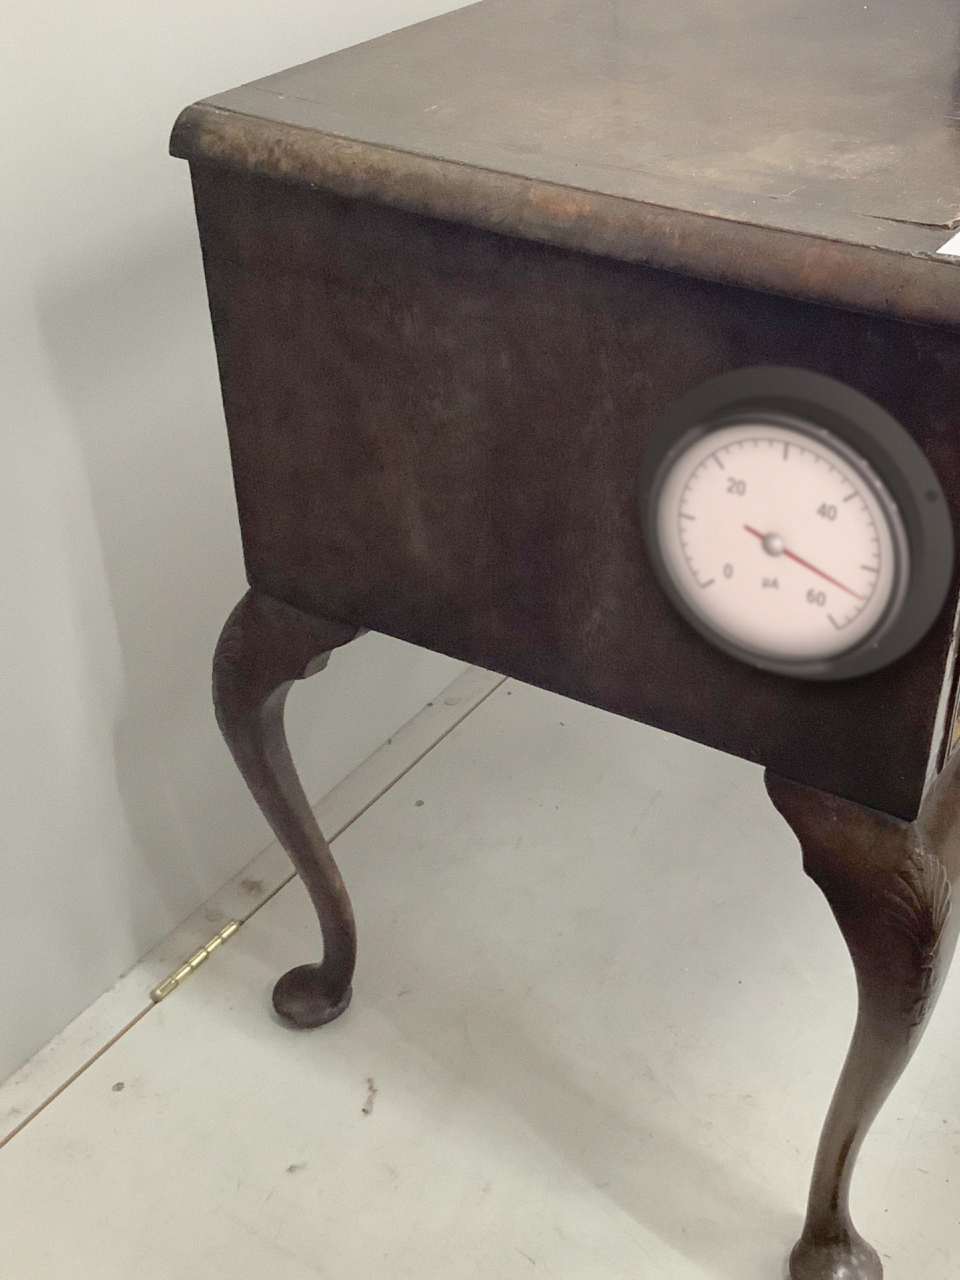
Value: 54 µA
